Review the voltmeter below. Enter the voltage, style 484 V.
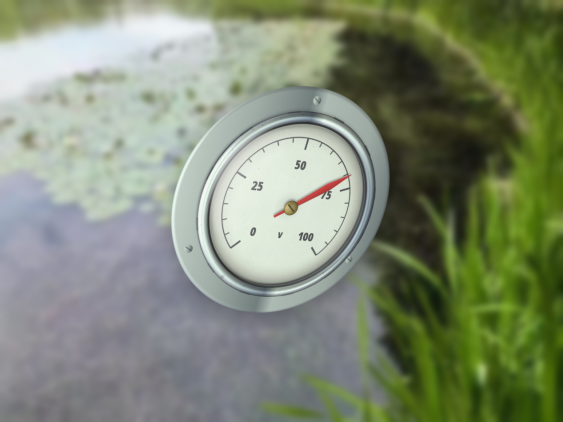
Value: 70 V
